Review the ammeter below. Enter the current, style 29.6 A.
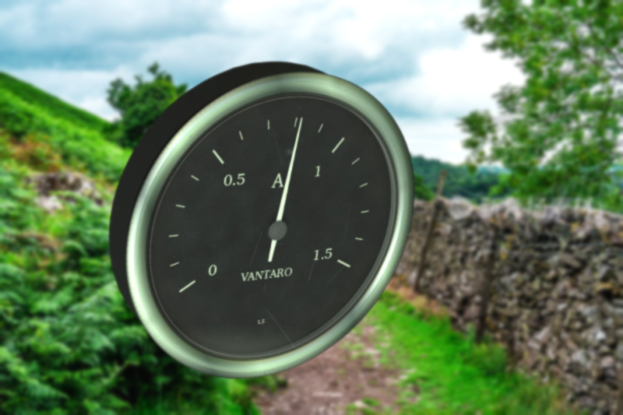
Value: 0.8 A
